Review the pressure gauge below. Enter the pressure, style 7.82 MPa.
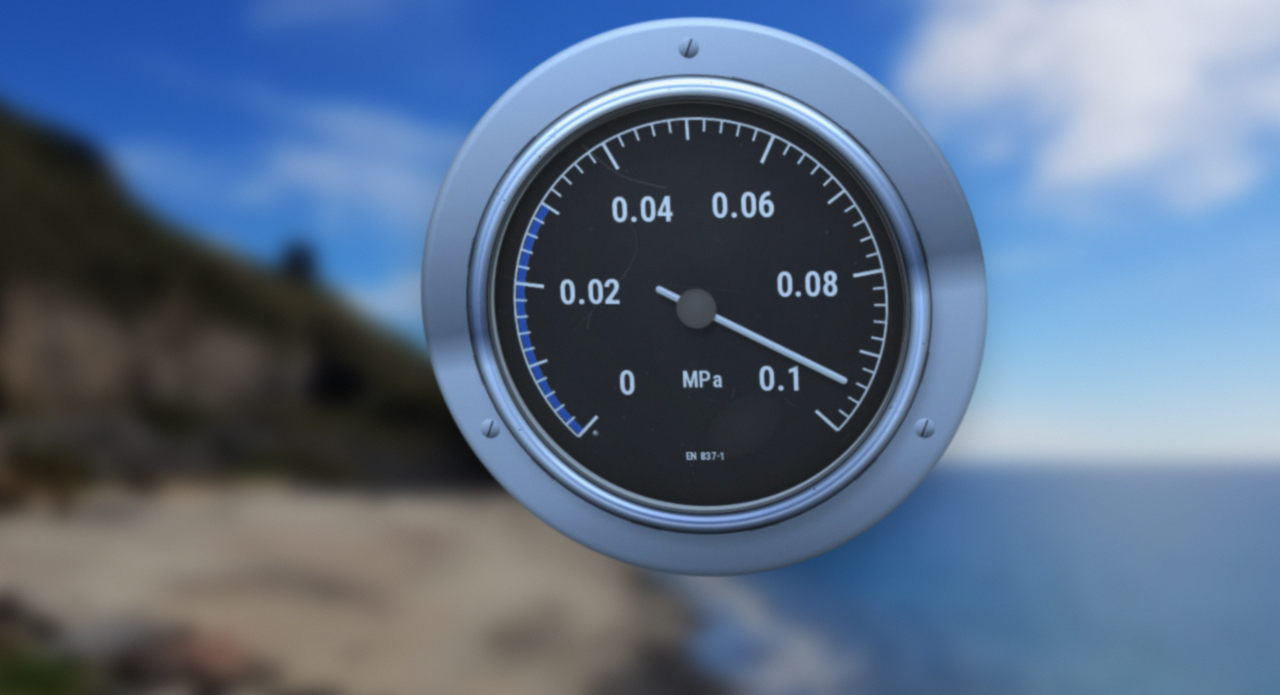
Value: 0.094 MPa
